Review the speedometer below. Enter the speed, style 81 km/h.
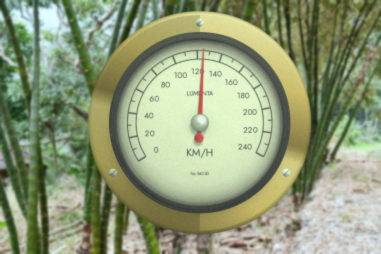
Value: 125 km/h
